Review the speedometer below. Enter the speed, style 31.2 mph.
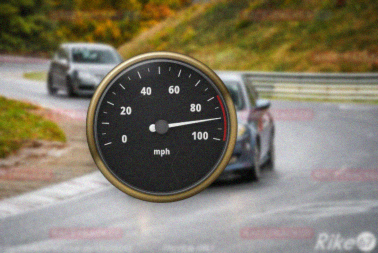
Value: 90 mph
